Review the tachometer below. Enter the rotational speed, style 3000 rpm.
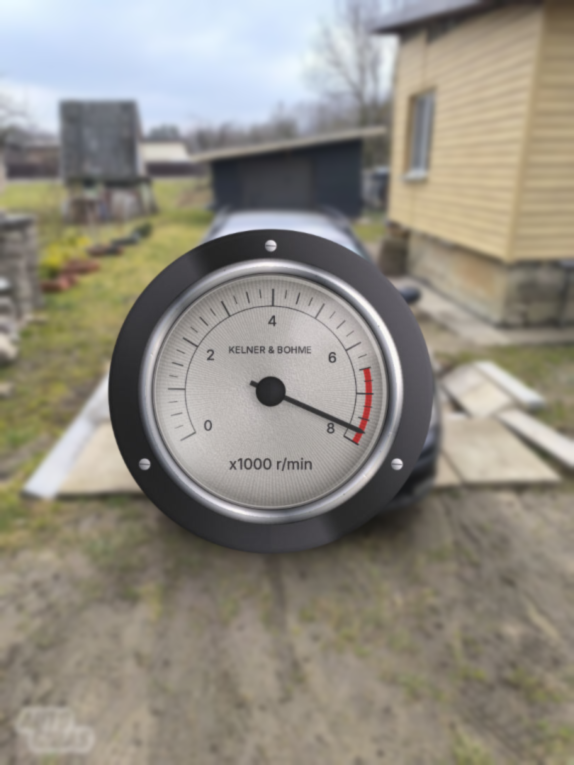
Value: 7750 rpm
